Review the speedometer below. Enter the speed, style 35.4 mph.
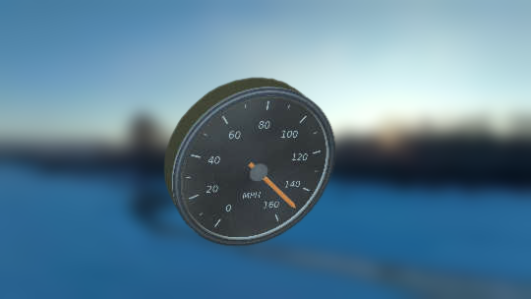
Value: 150 mph
